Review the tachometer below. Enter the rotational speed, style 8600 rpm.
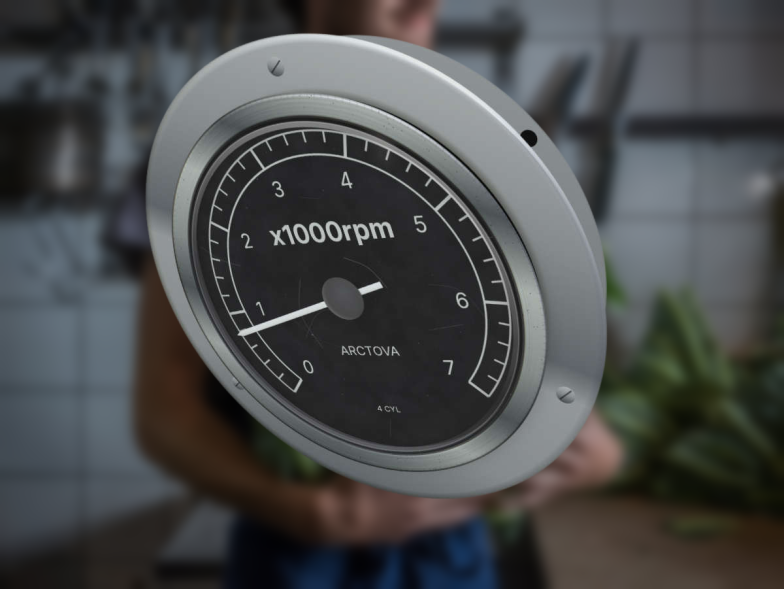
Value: 800 rpm
